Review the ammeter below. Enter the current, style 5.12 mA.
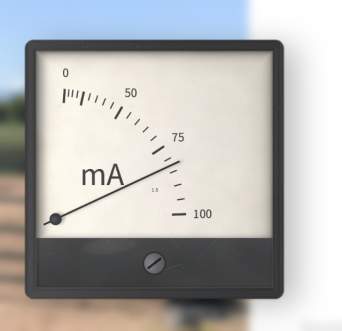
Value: 82.5 mA
